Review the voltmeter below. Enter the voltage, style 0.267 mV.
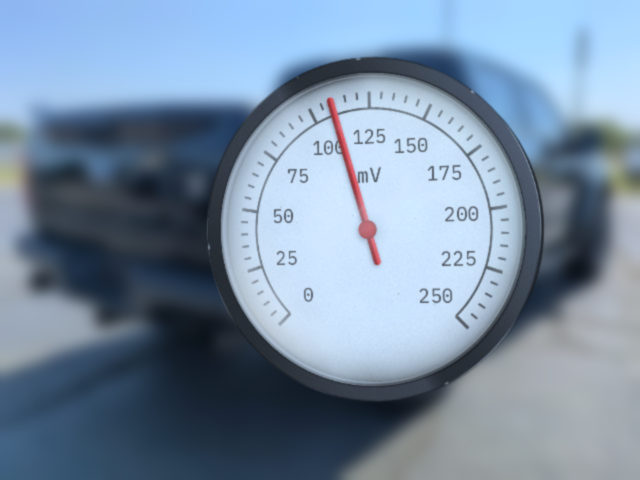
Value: 110 mV
